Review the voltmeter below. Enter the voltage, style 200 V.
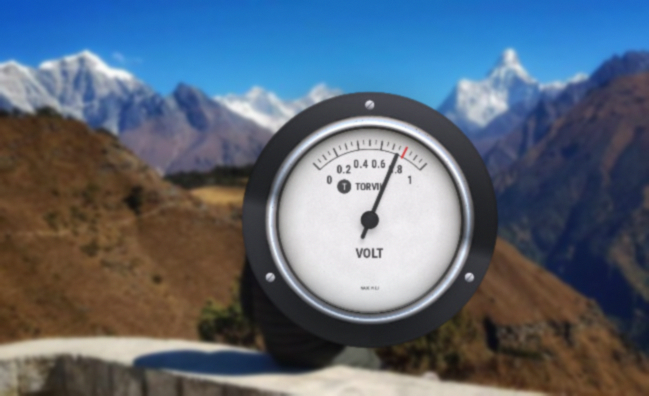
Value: 0.75 V
